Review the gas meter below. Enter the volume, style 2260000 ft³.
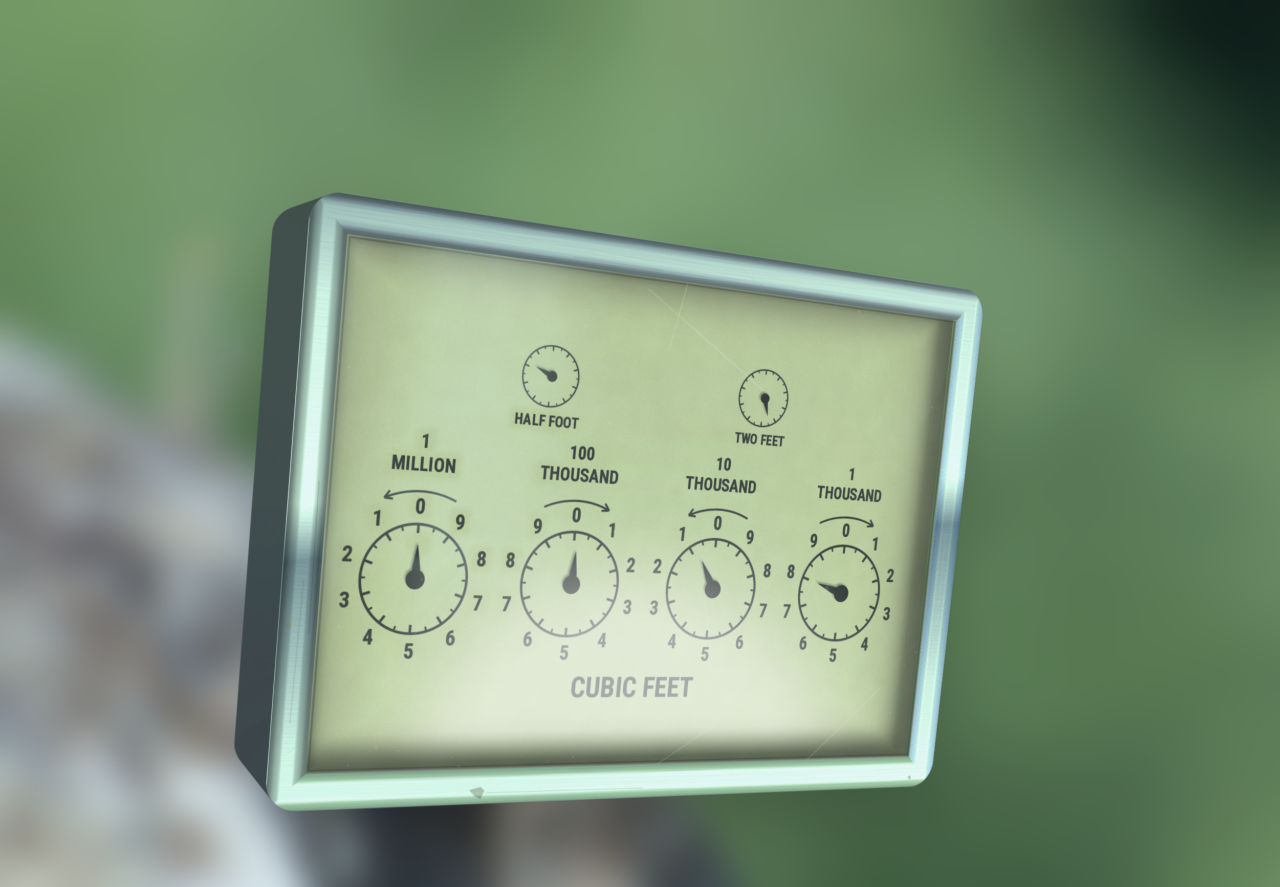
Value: 800 ft³
